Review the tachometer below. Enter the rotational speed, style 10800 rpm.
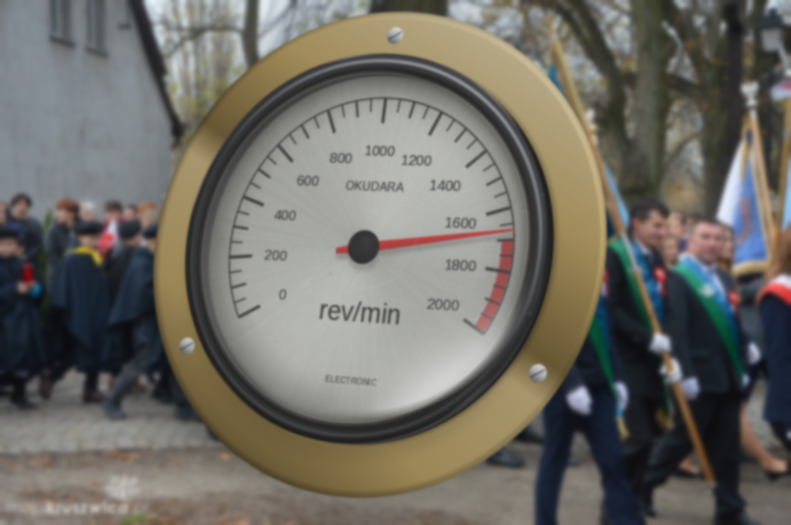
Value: 1675 rpm
